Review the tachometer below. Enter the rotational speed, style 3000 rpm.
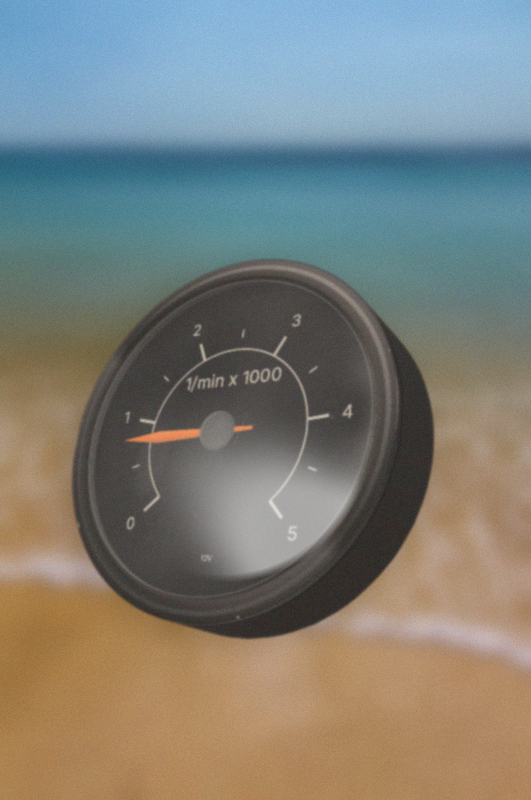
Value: 750 rpm
